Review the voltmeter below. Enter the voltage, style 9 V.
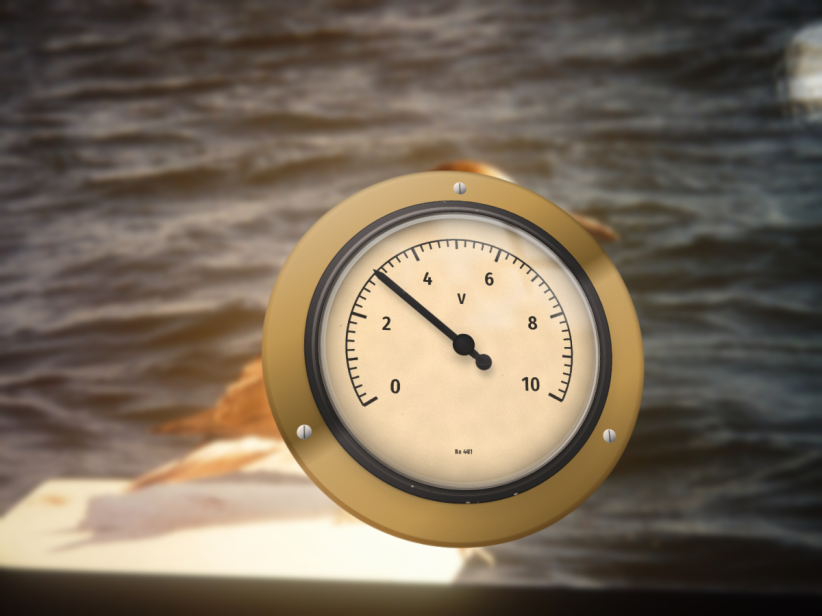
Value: 3 V
